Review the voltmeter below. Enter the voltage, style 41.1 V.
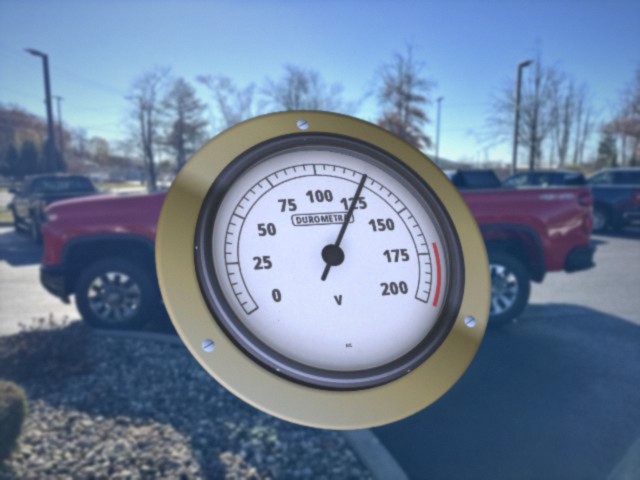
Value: 125 V
